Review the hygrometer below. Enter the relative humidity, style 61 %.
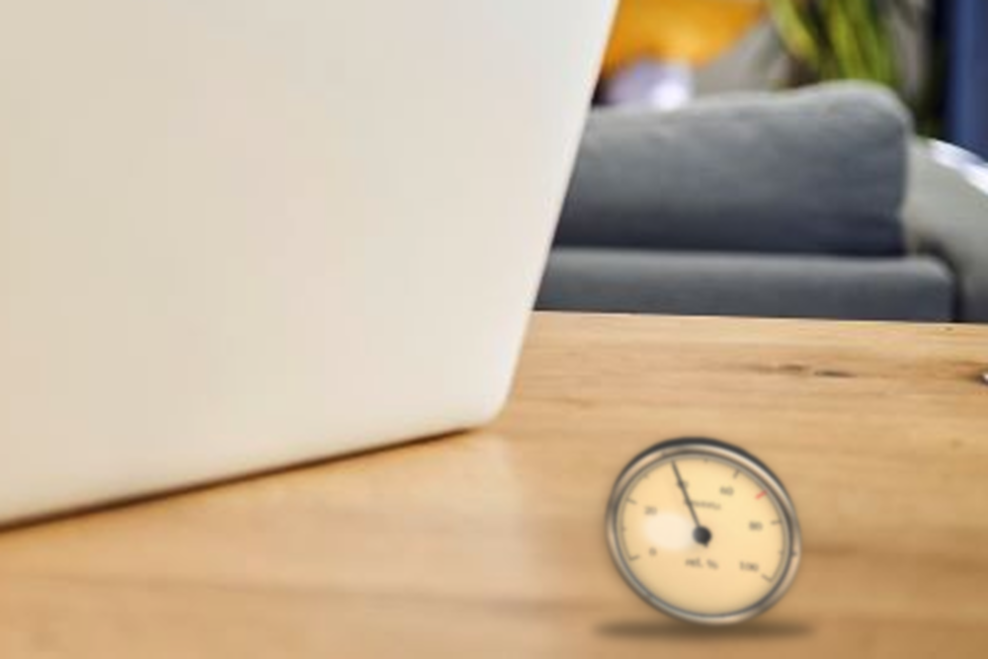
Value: 40 %
